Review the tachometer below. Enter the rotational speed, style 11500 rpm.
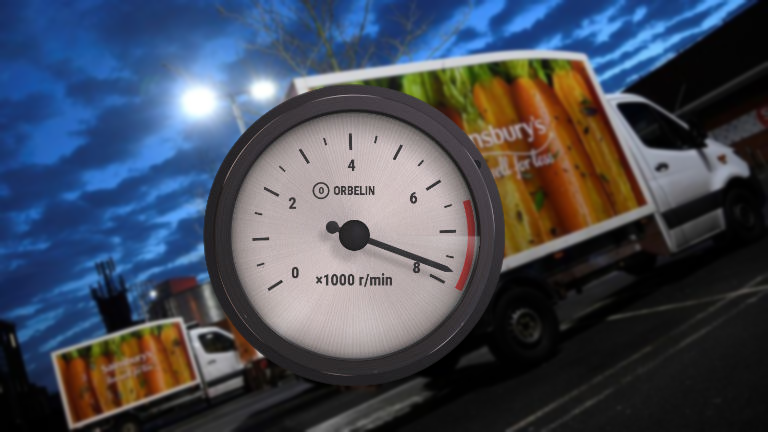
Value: 7750 rpm
